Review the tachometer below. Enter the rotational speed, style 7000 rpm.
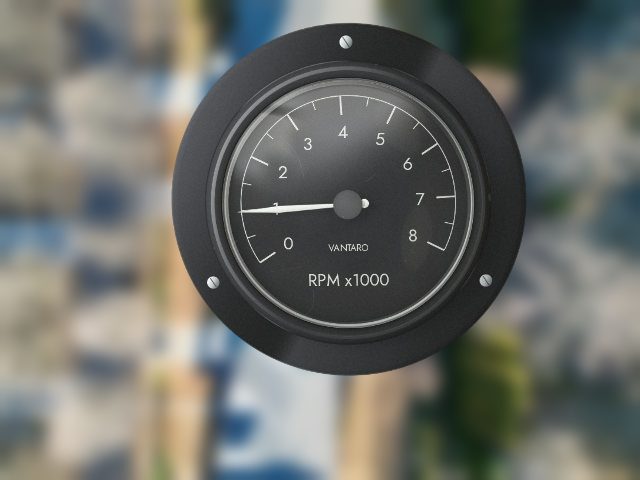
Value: 1000 rpm
